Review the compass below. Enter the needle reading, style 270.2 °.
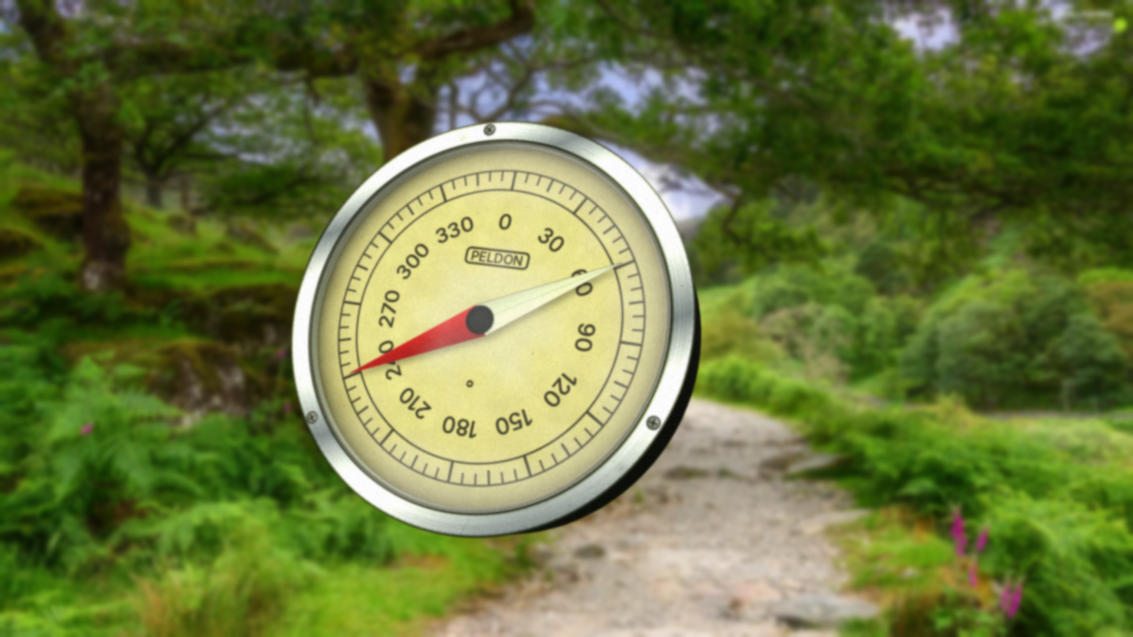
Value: 240 °
